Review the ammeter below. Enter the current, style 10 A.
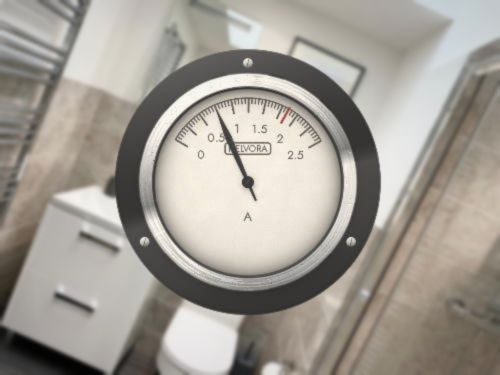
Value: 0.75 A
